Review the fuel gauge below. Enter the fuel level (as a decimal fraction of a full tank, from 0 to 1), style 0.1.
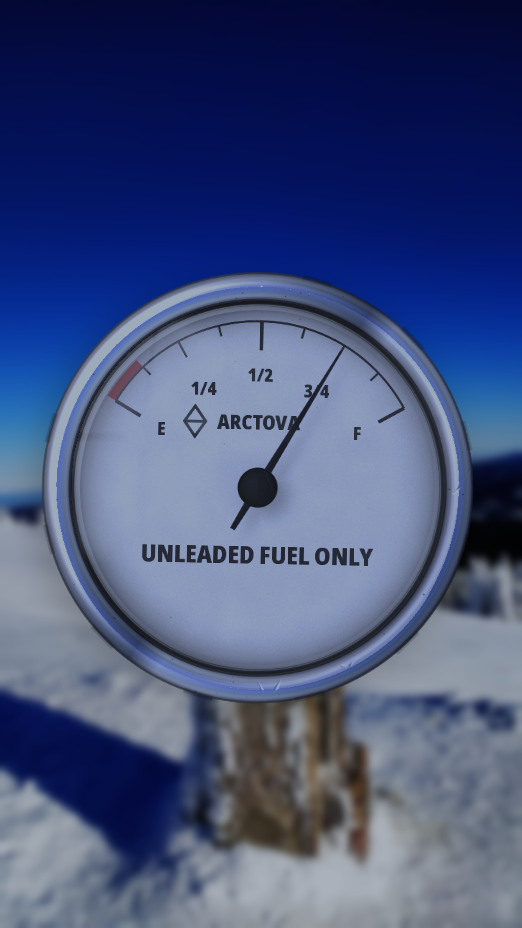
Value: 0.75
